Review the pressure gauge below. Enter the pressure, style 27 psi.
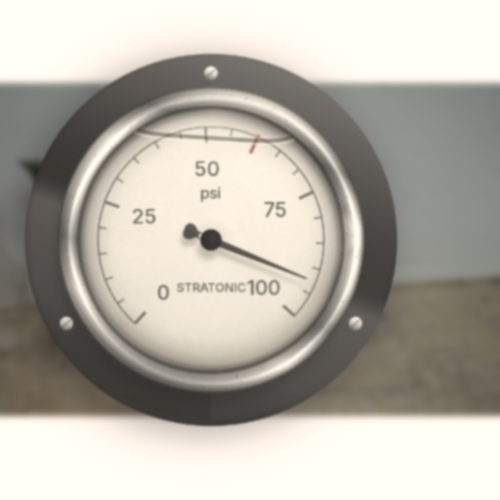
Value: 92.5 psi
